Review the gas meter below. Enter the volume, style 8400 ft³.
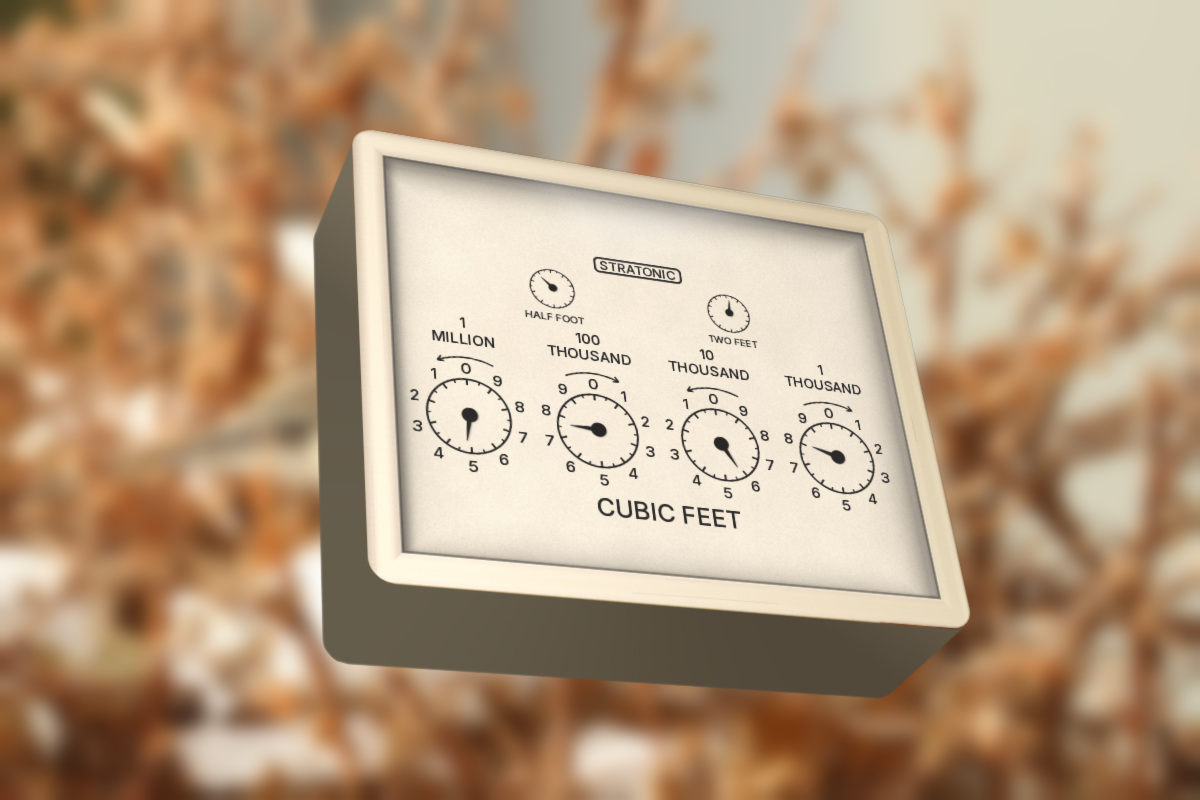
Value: 475800 ft³
